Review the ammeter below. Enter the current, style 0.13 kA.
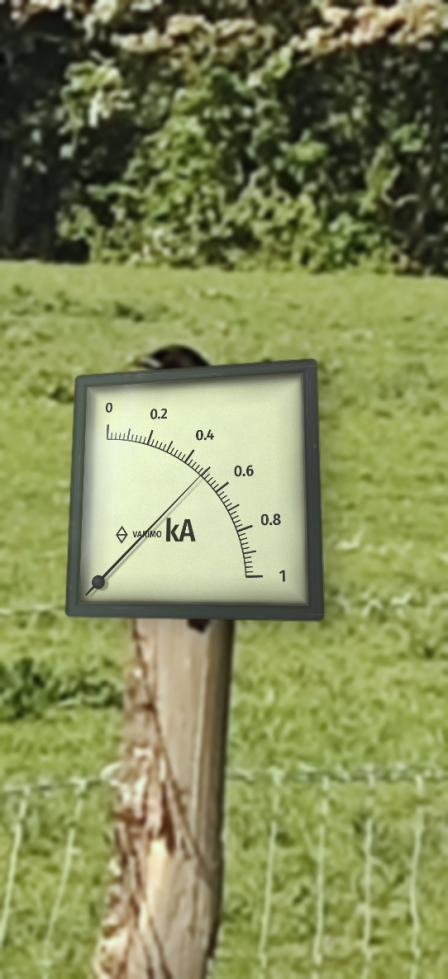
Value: 0.5 kA
